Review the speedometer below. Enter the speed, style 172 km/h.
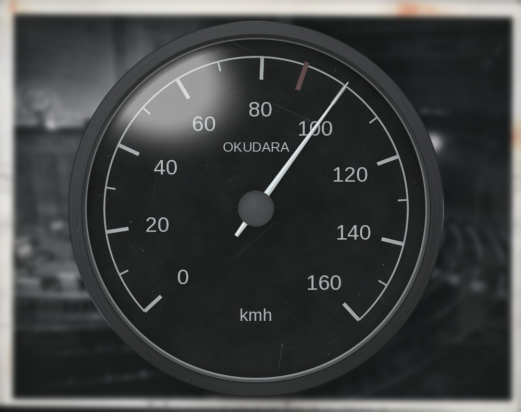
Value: 100 km/h
